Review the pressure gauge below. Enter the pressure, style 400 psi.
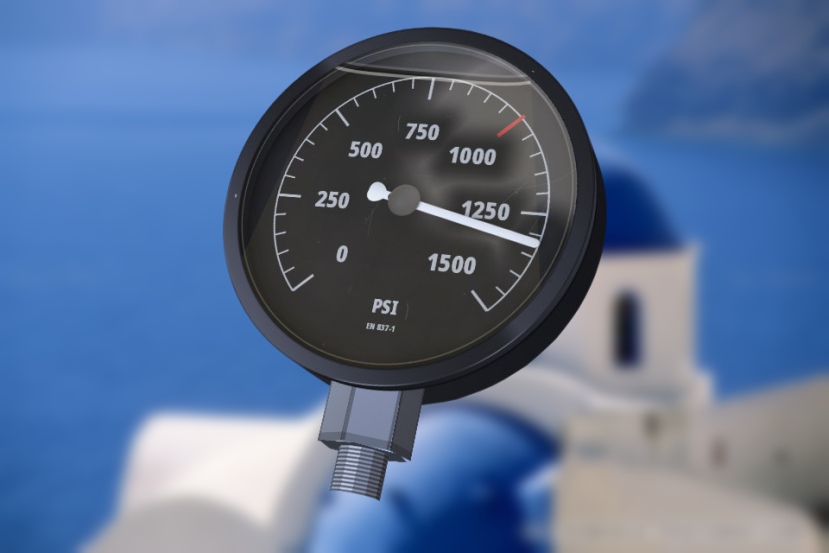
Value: 1325 psi
